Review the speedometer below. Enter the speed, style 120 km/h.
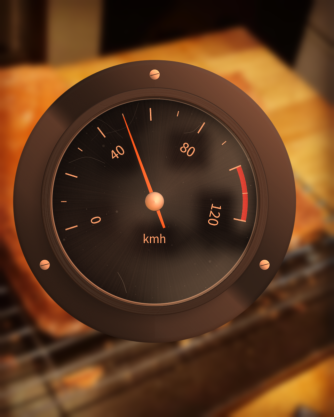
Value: 50 km/h
